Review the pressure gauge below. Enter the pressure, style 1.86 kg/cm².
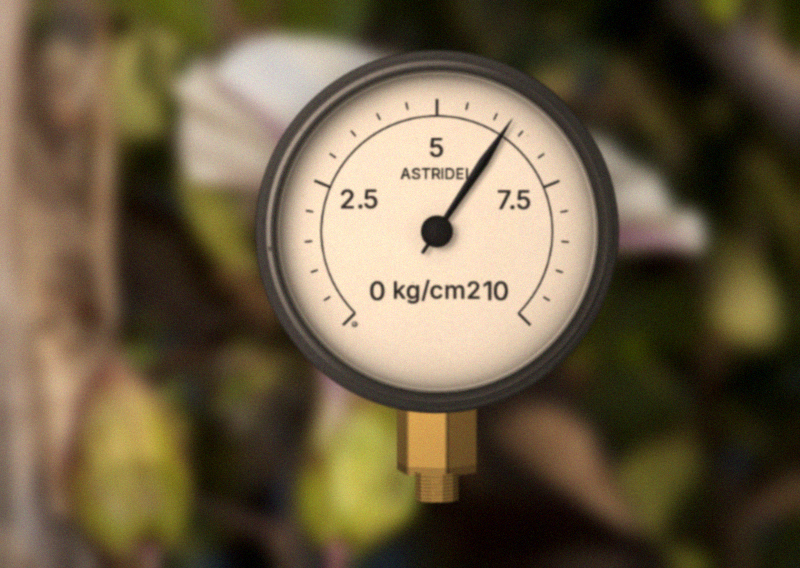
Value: 6.25 kg/cm²
